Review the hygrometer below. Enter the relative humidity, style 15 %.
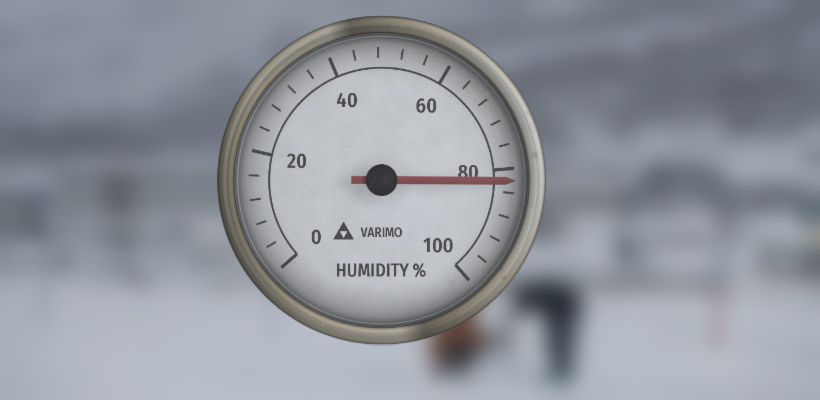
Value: 82 %
